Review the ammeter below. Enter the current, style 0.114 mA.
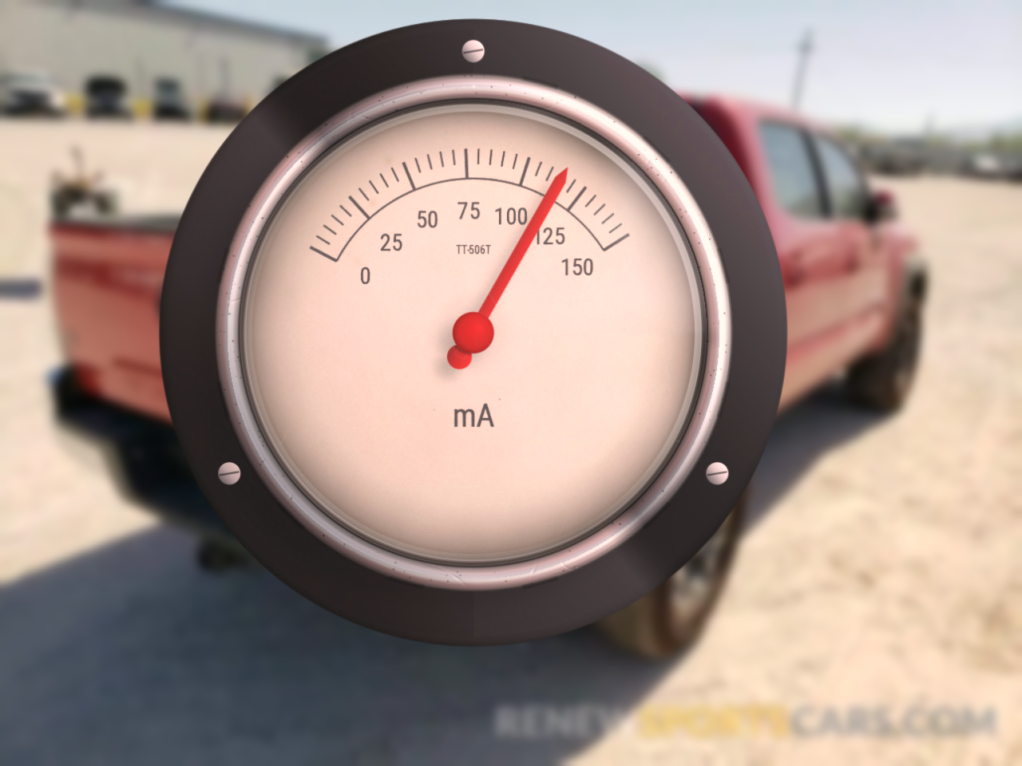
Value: 115 mA
